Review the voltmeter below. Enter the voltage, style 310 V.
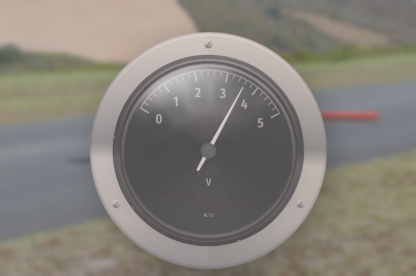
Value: 3.6 V
